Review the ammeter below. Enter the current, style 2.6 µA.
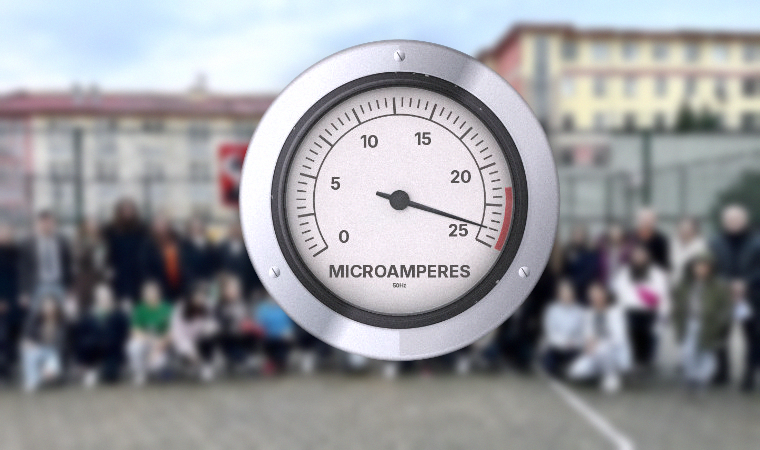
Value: 24 µA
